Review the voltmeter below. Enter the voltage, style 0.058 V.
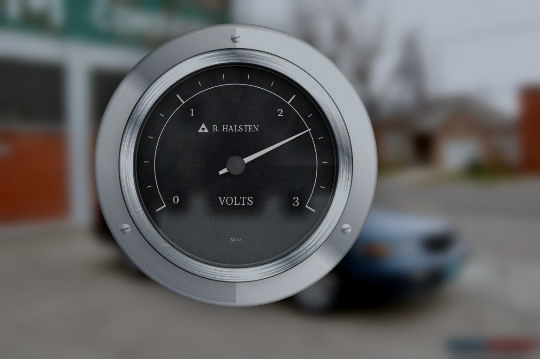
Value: 2.3 V
